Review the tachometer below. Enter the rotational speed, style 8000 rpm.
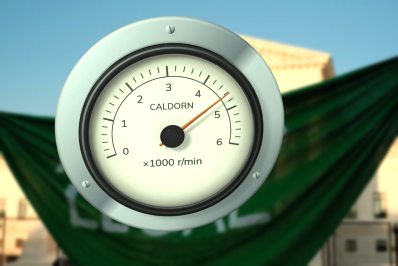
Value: 4600 rpm
